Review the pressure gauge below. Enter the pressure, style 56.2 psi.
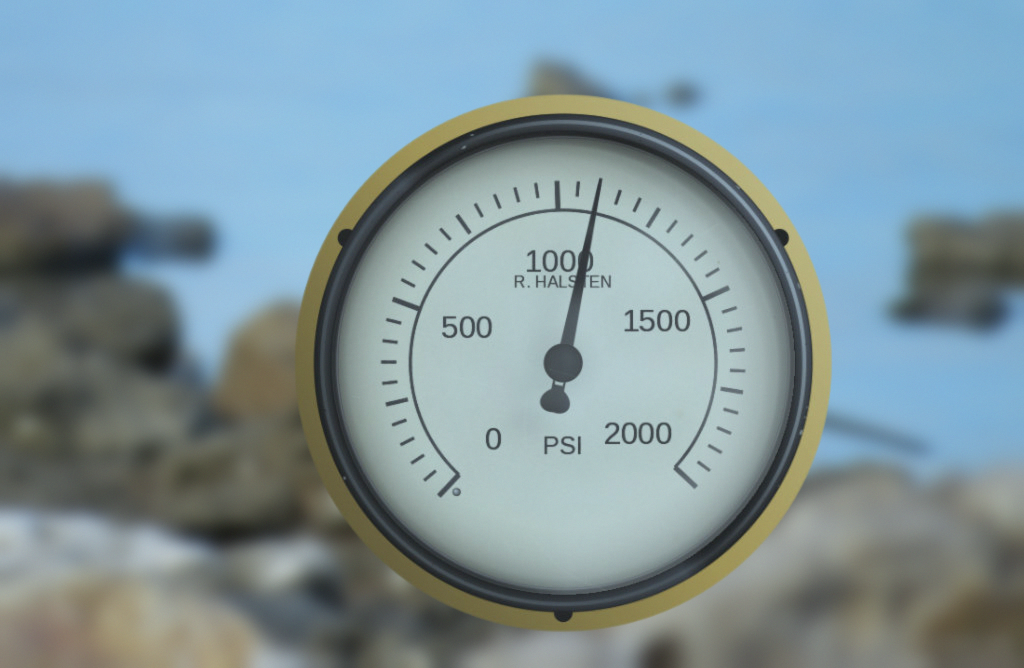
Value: 1100 psi
